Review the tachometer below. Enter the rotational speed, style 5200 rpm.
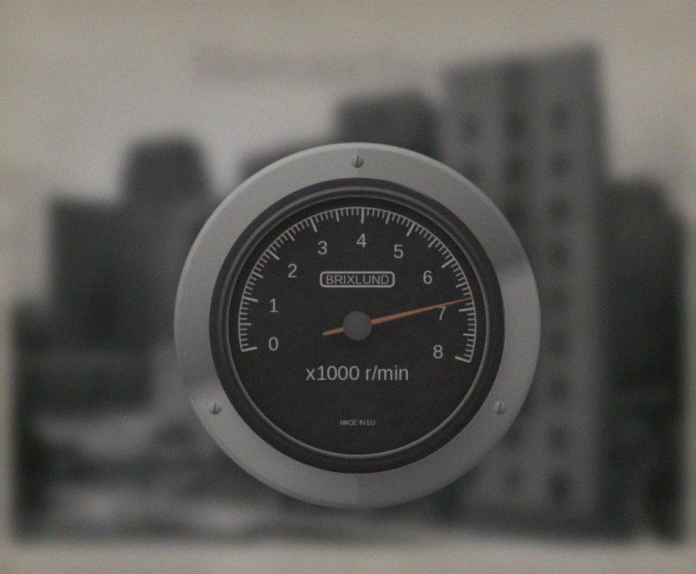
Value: 6800 rpm
